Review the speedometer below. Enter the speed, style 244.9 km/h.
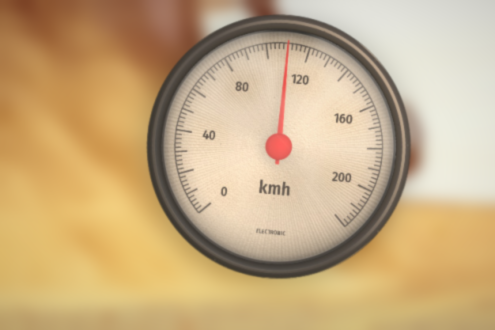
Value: 110 km/h
